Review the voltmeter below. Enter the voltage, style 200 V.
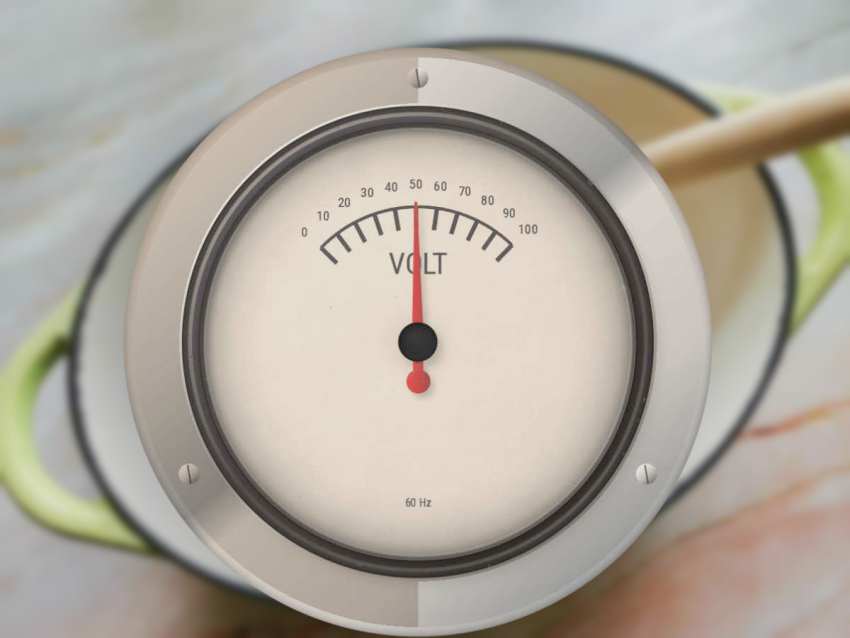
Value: 50 V
